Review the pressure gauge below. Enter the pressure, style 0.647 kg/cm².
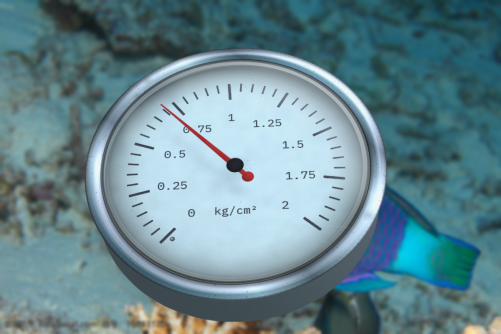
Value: 0.7 kg/cm²
